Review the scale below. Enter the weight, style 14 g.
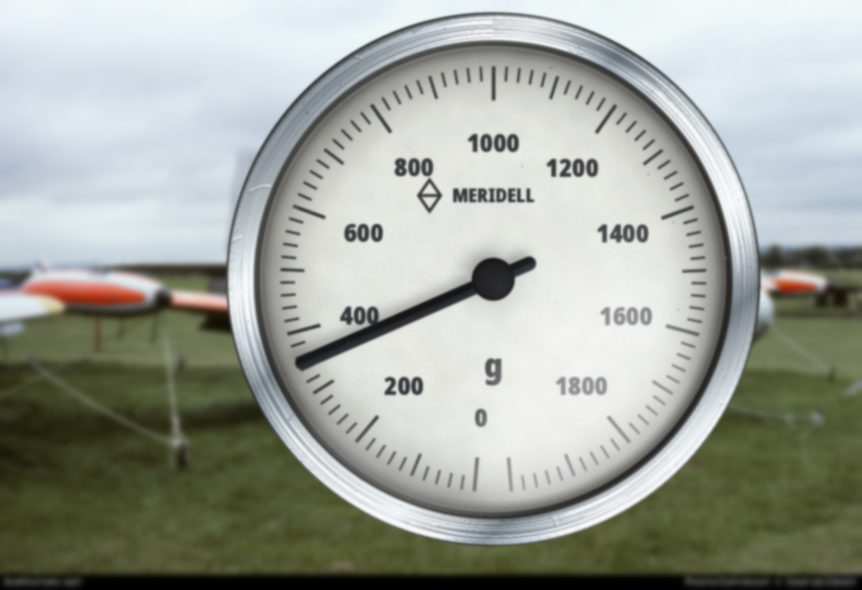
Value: 350 g
